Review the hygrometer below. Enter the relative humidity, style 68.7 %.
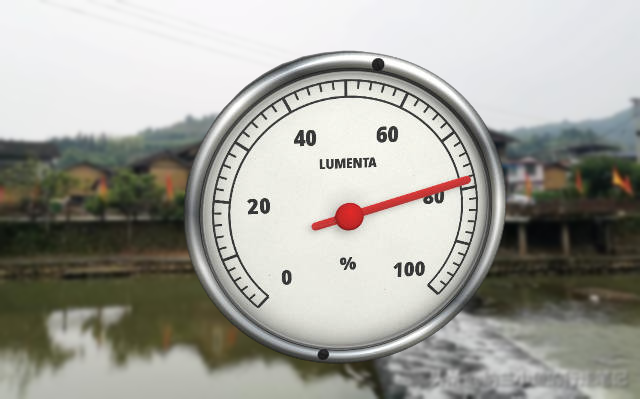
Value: 78 %
